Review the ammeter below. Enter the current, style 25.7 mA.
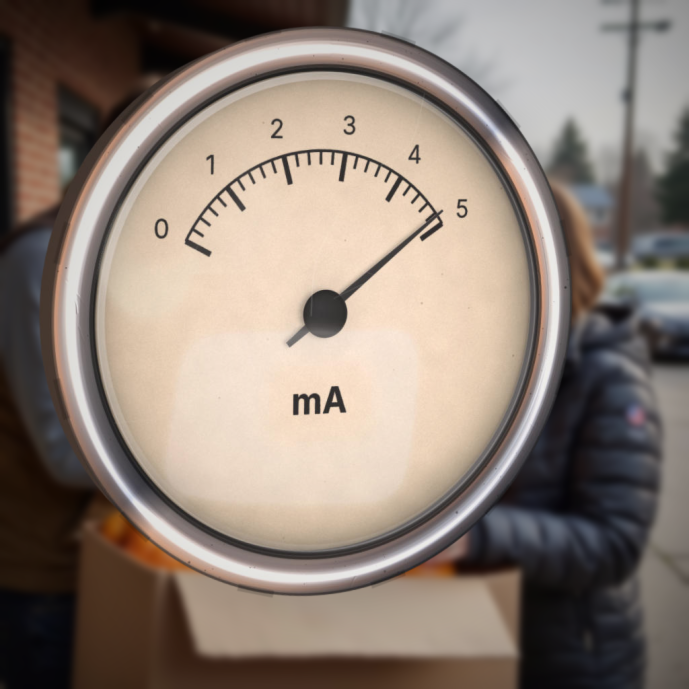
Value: 4.8 mA
